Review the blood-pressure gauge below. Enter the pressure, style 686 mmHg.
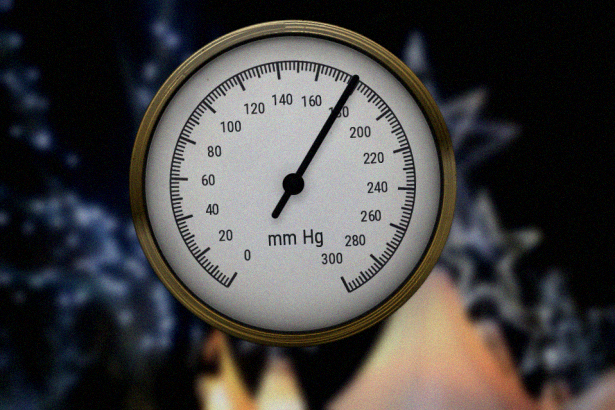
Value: 178 mmHg
